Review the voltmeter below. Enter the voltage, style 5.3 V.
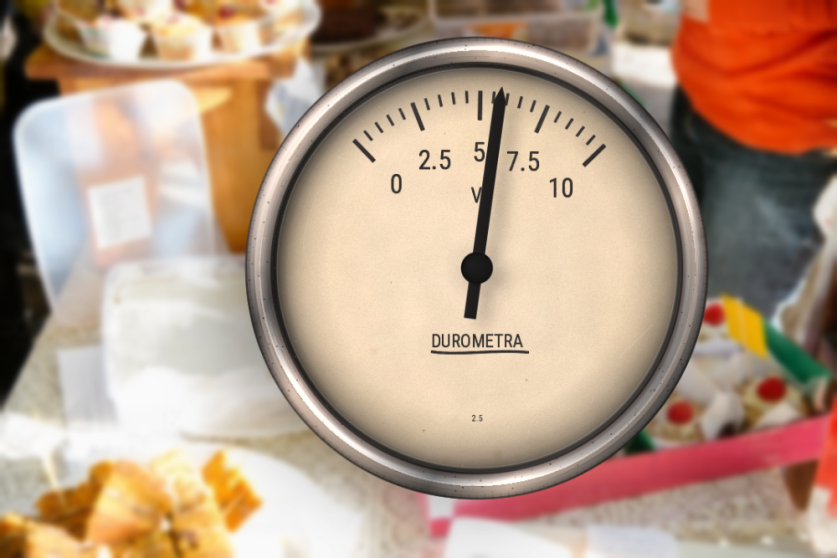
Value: 5.75 V
